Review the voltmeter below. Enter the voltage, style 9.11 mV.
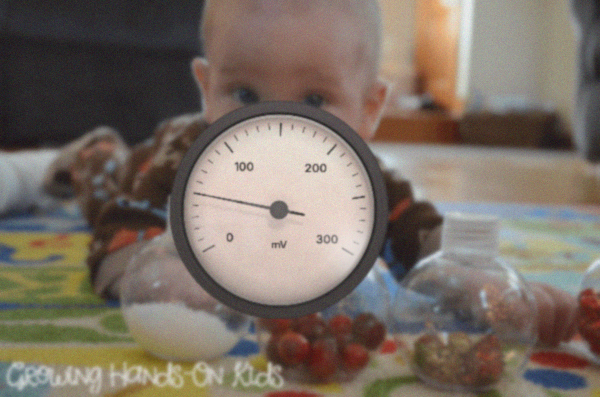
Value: 50 mV
